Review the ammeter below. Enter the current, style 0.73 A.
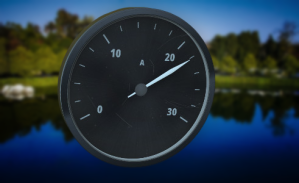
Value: 22 A
